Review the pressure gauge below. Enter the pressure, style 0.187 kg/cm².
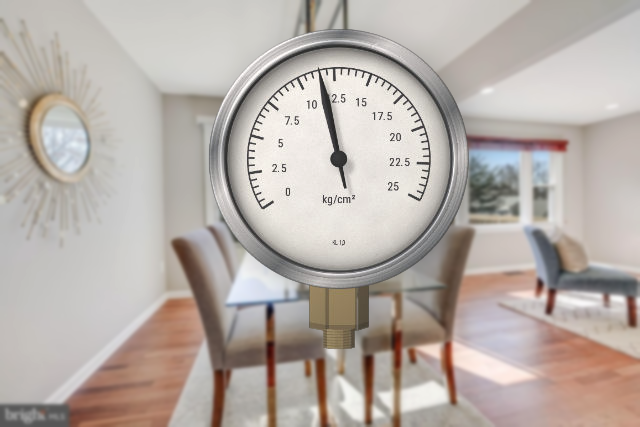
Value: 11.5 kg/cm²
